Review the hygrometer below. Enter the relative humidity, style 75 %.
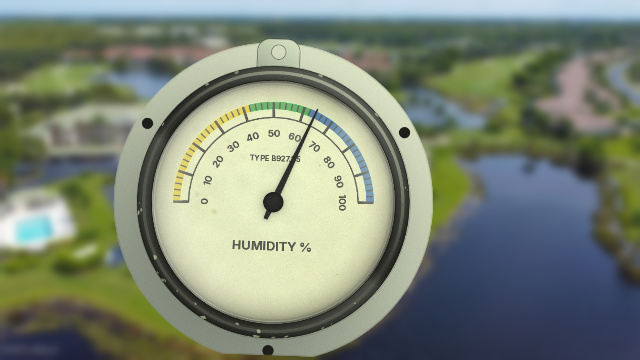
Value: 64 %
